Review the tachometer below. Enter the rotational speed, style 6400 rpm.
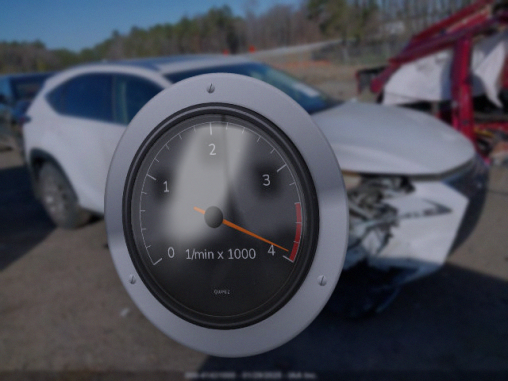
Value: 3900 rpm
